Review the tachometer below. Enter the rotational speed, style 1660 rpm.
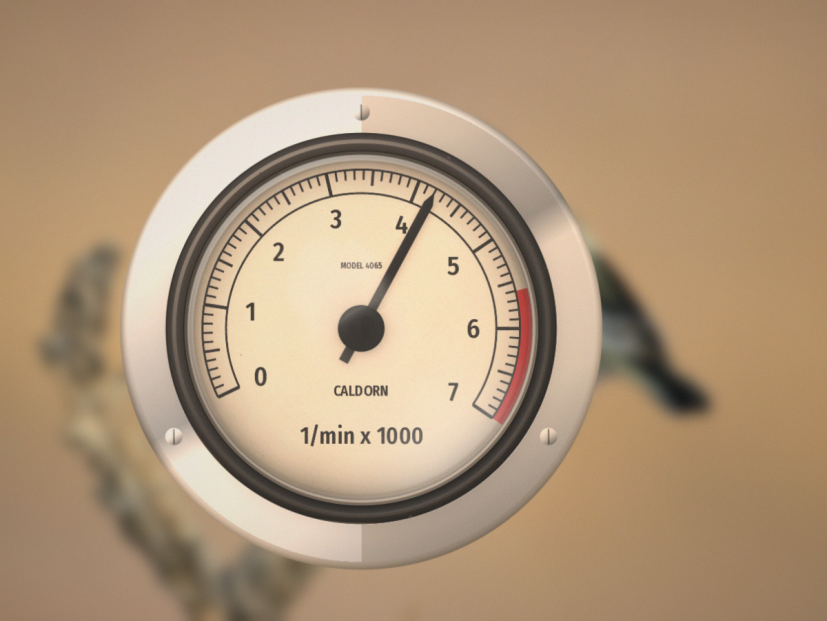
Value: 4200 rpm
